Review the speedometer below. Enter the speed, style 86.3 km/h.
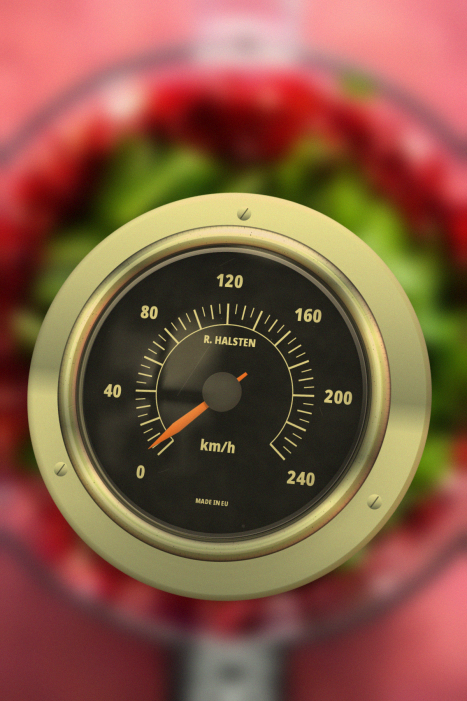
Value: 5 km/h
